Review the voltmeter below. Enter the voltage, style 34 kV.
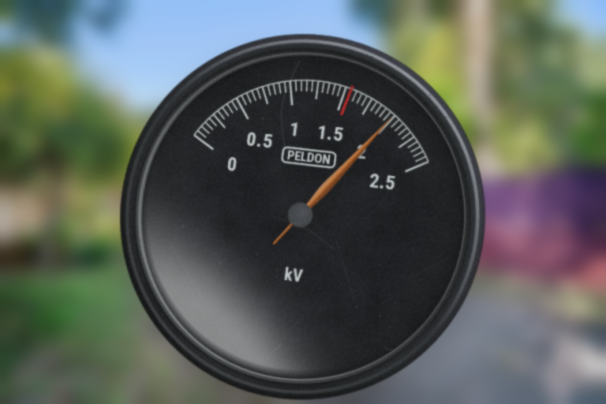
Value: 2 kV
